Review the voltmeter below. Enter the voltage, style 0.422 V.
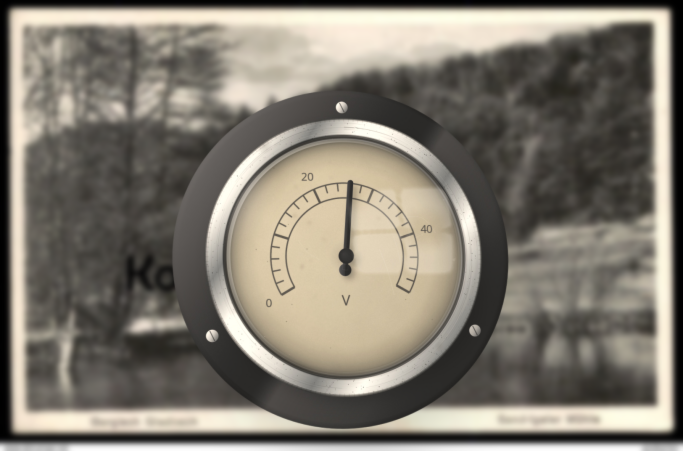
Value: 26 V
